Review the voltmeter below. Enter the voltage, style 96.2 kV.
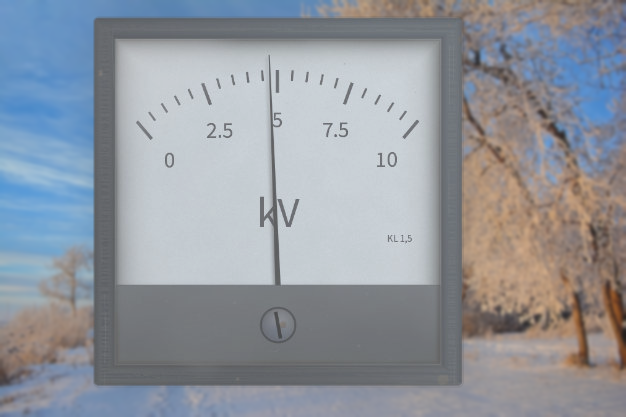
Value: 4.75 kV
